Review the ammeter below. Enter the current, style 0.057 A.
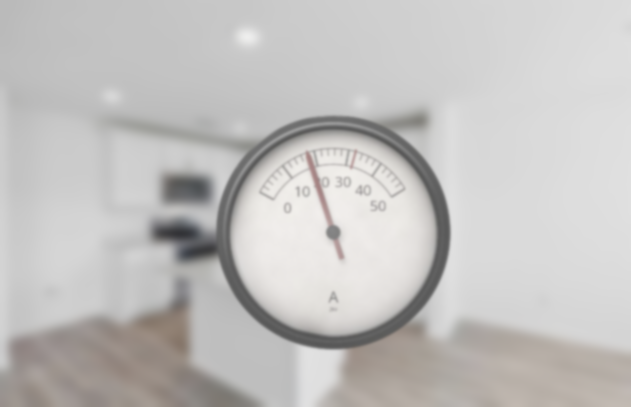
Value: 18 A
